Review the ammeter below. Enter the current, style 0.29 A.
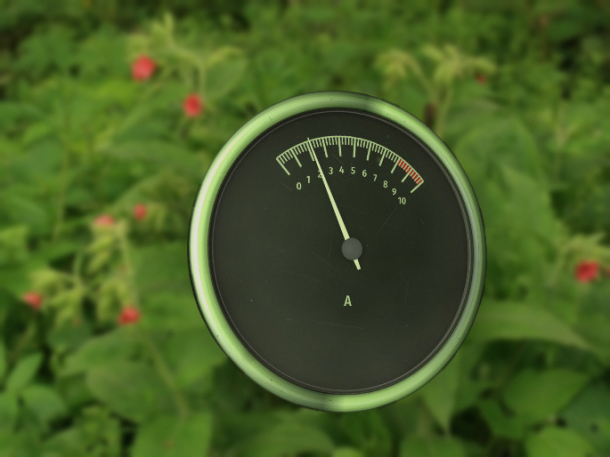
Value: 2 A
